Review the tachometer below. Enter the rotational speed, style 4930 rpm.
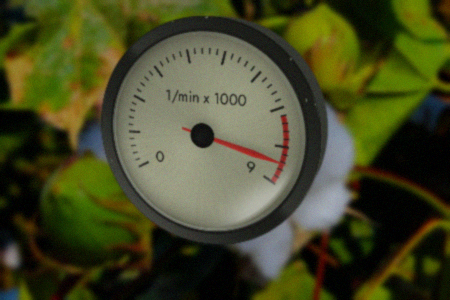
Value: 8400 rpm
